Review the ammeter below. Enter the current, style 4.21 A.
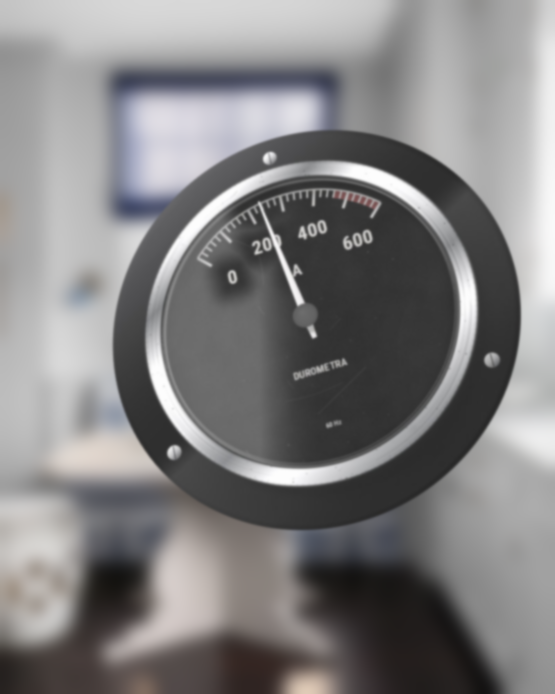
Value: 240 A
